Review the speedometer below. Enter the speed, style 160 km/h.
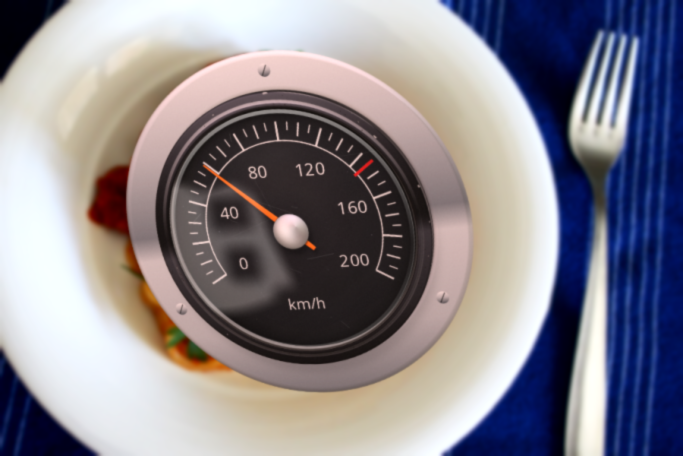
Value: 60 km/h
